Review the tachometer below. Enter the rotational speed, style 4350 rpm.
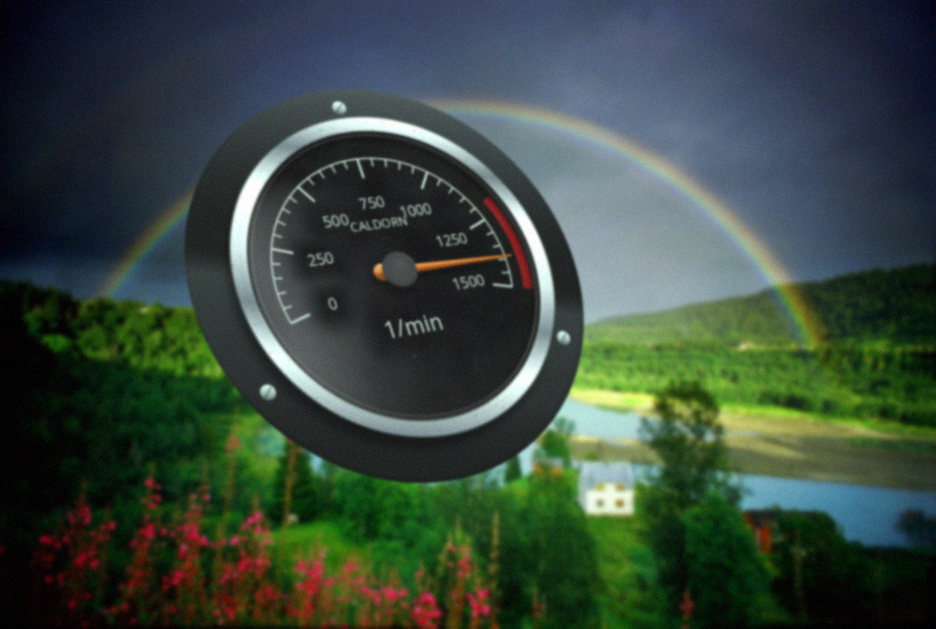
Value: 1400 rpm
